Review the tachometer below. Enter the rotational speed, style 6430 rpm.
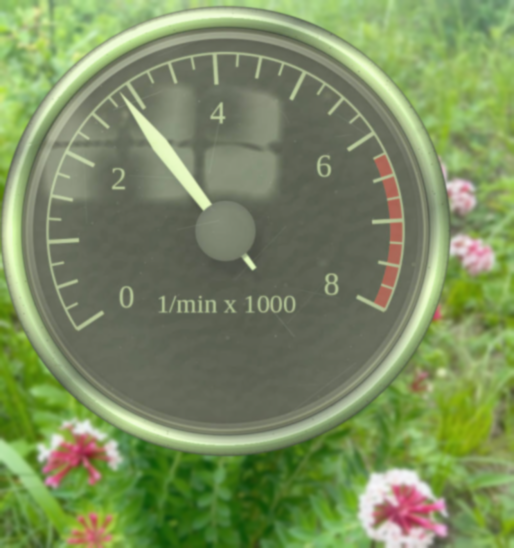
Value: 2875 rpm
